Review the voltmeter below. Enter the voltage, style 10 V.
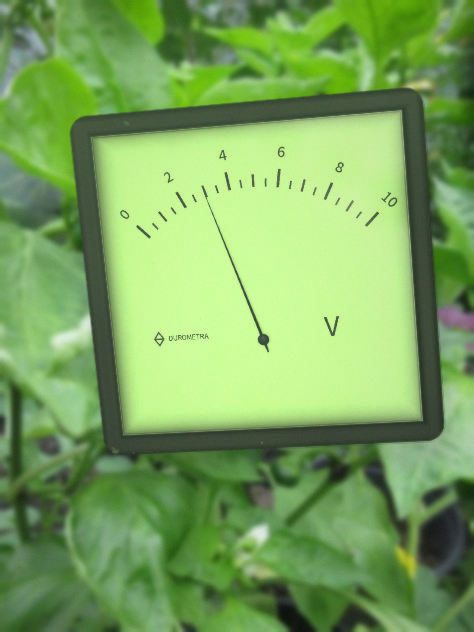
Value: 3 V
